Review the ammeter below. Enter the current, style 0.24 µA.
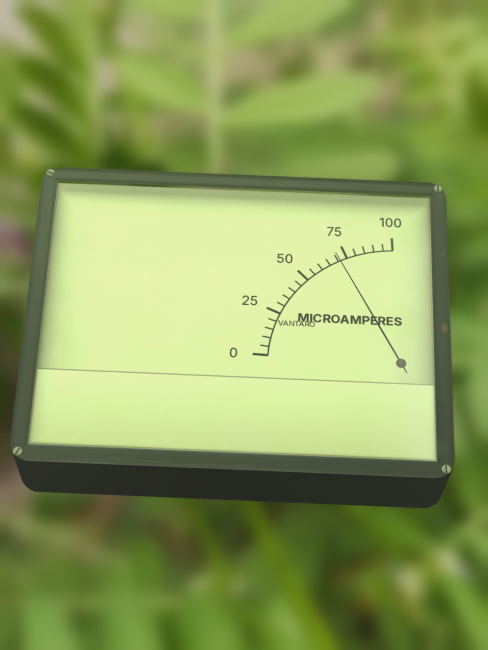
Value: 70 µA
